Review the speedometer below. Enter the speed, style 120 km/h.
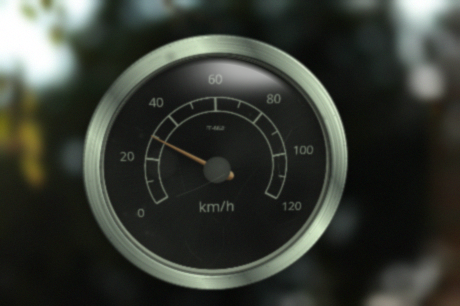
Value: 30 km/h
